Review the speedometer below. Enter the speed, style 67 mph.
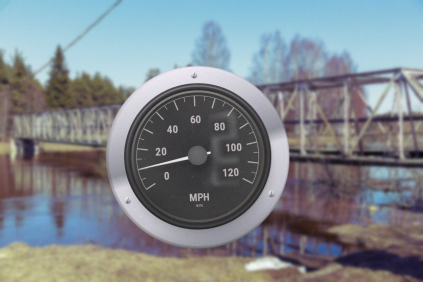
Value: 10 mph
